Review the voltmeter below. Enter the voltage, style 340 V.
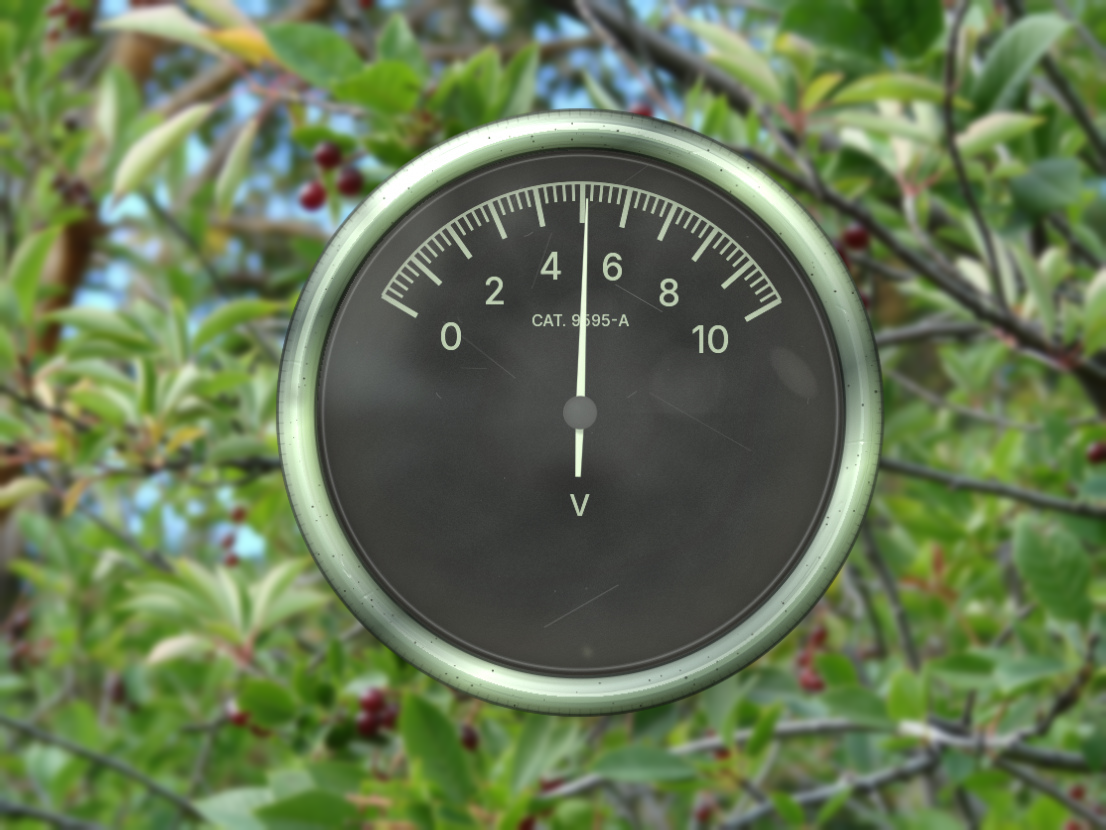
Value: 5.1 V
